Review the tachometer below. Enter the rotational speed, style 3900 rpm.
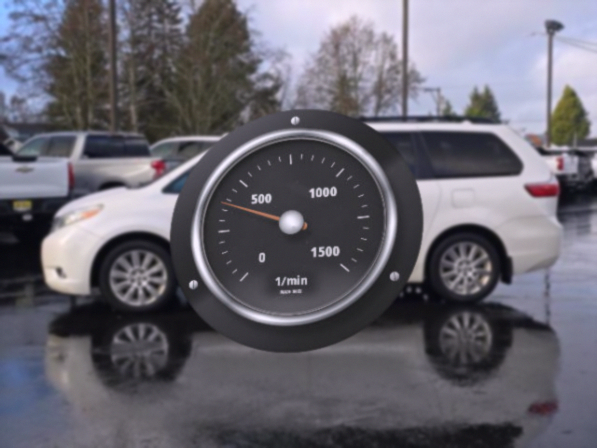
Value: 375 rpm
